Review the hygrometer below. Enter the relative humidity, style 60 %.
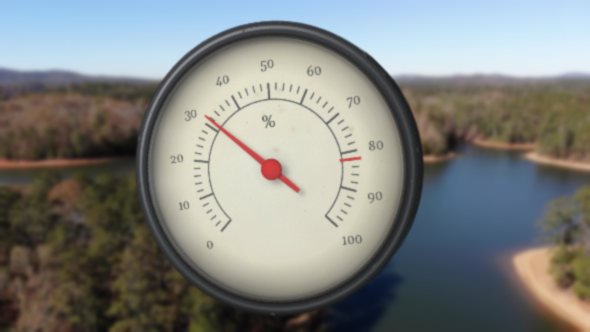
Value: 32 %
